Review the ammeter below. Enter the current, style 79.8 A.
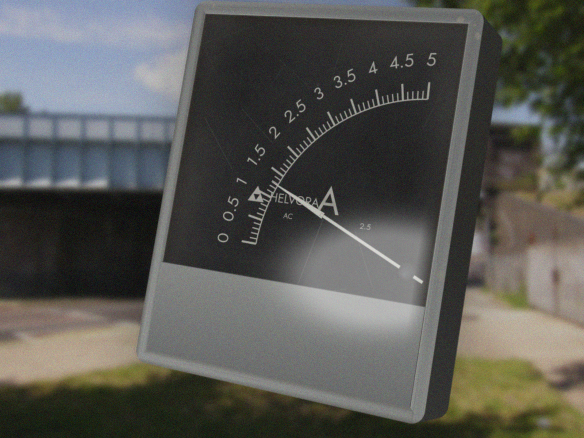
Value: 1.3 A
